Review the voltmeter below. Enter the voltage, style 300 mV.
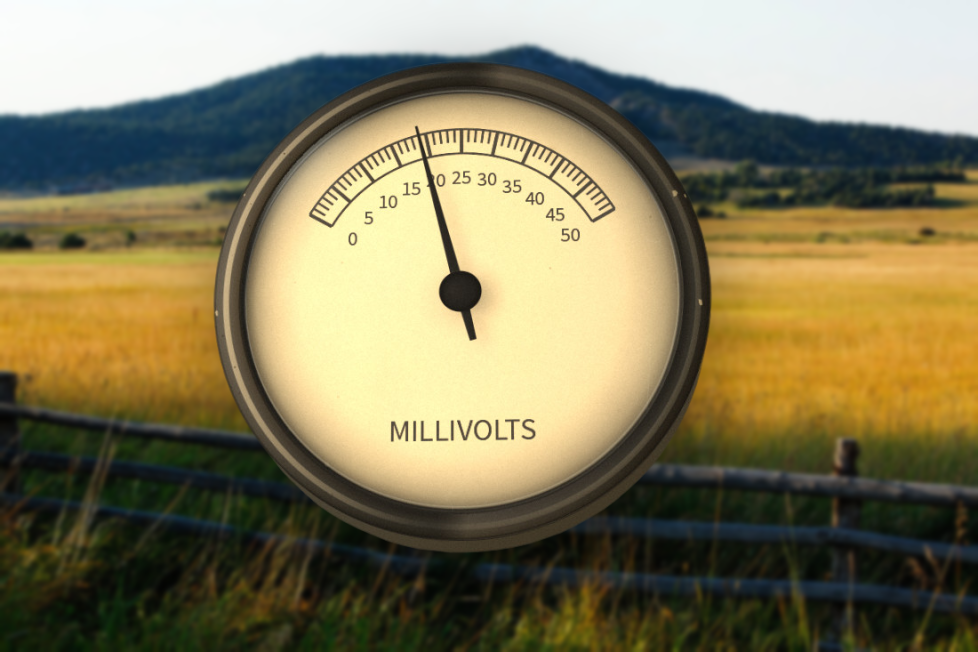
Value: 19 mV
